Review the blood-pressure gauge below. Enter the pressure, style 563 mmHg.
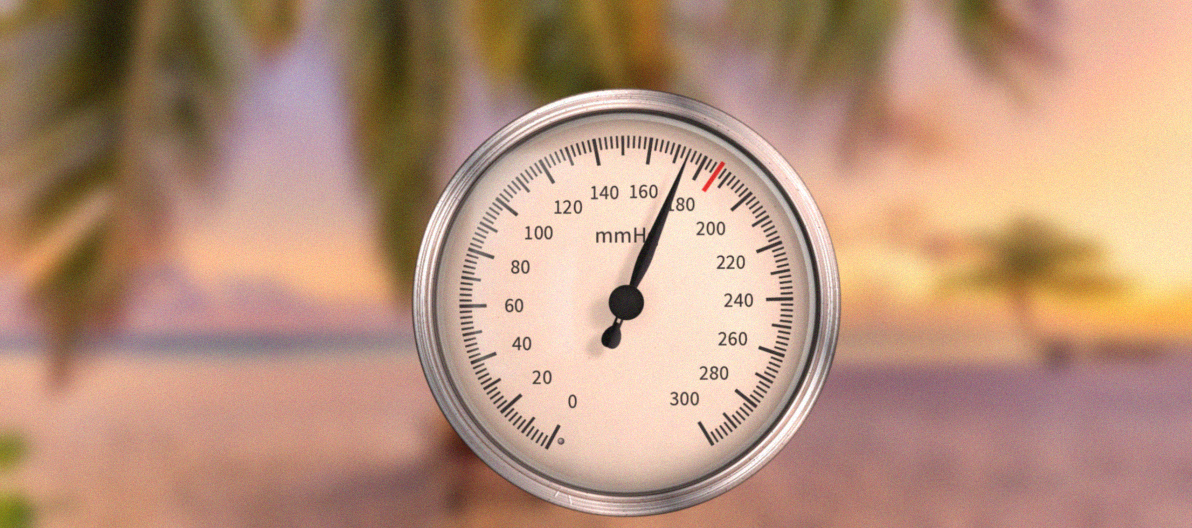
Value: 174 mmHg
